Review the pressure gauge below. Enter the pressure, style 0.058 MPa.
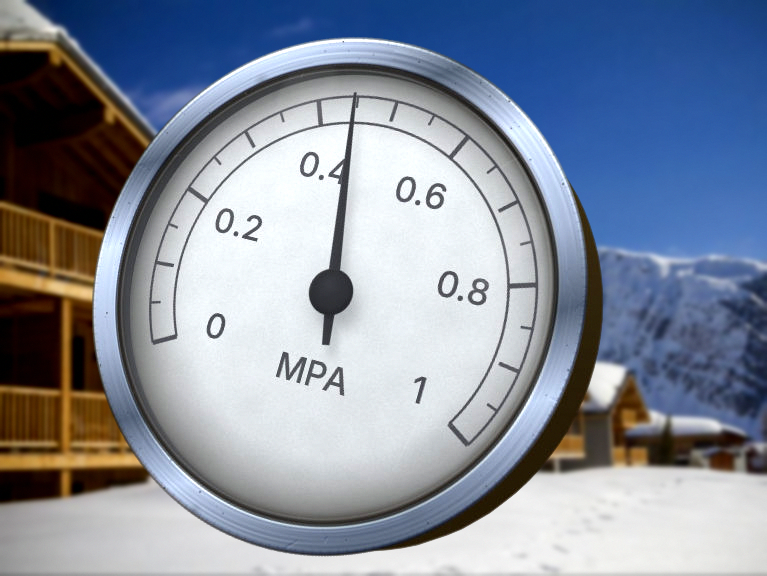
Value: 0.45 MPa
